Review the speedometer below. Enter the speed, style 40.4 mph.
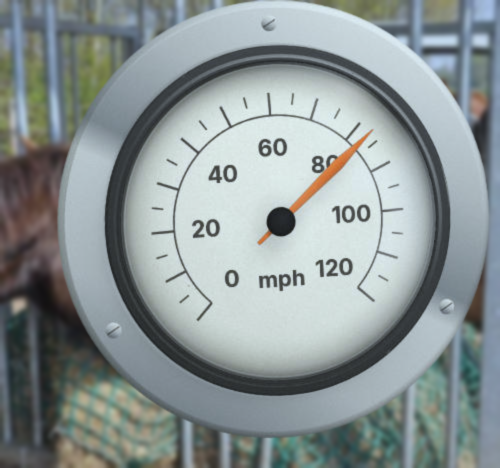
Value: 82.5 mph
